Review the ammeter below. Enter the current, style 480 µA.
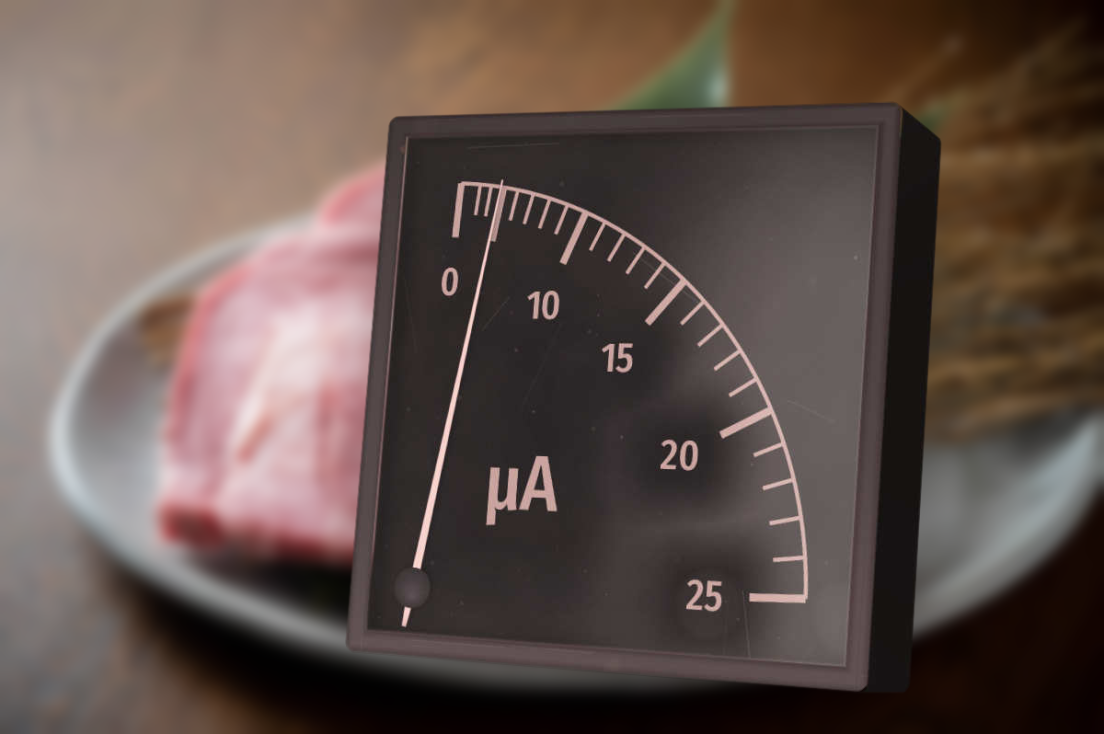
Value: 5 µA
